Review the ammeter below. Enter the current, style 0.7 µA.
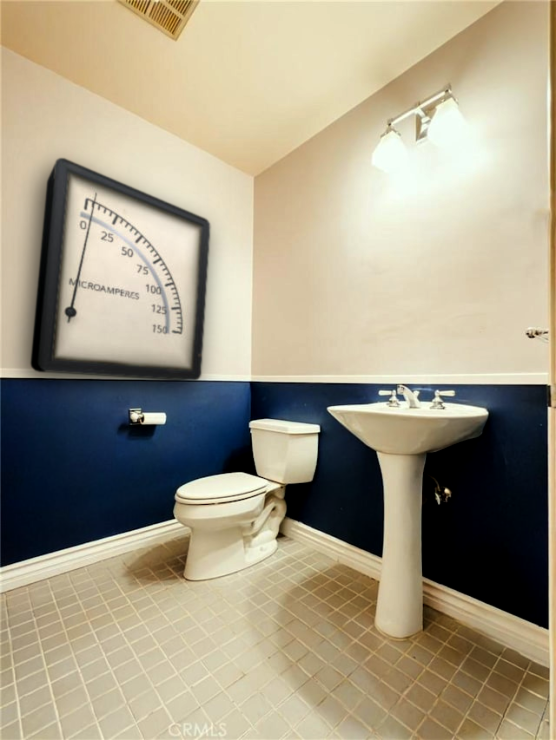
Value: 5 µA
